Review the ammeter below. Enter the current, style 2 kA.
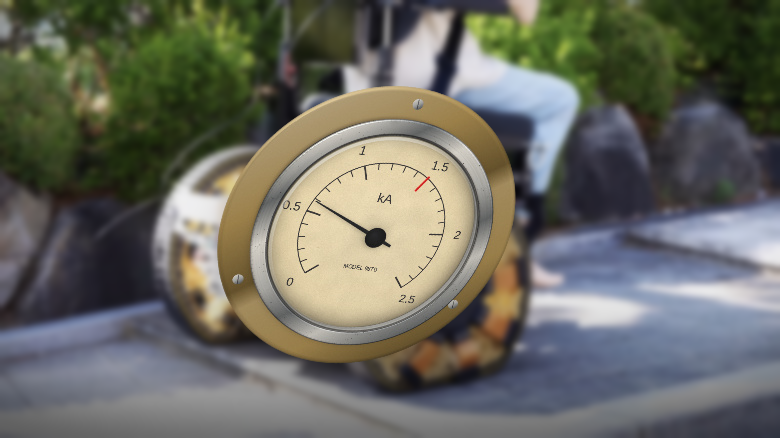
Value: 0.6 kA
